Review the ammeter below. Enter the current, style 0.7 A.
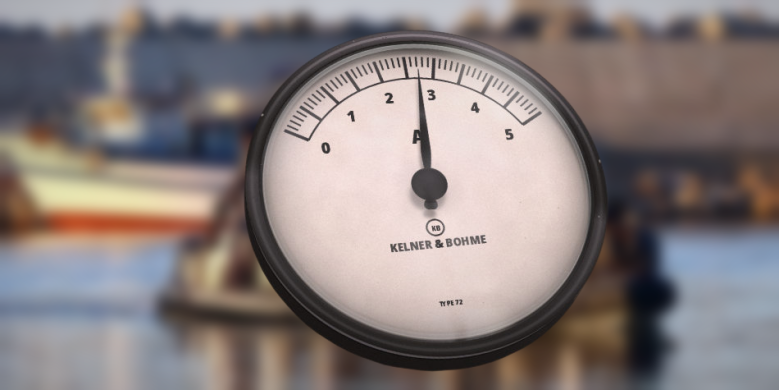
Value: 2.7 A
